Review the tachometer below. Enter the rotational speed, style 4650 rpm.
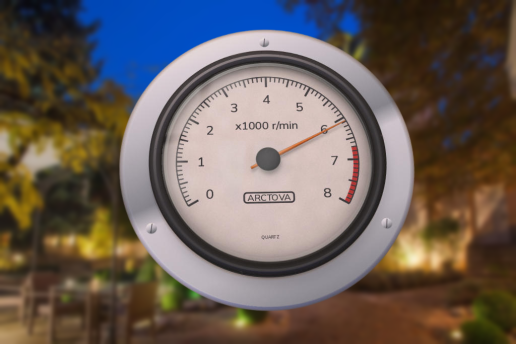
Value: 6100 rpm
